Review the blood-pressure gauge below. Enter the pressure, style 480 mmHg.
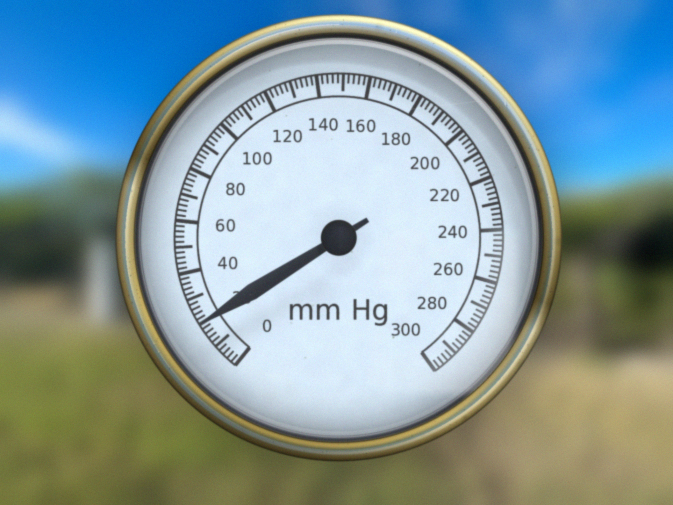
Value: 20 mmHg
